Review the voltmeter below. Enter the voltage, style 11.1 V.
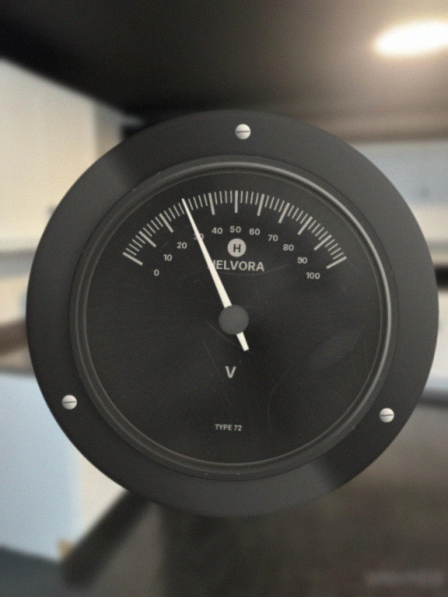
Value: 30 V
